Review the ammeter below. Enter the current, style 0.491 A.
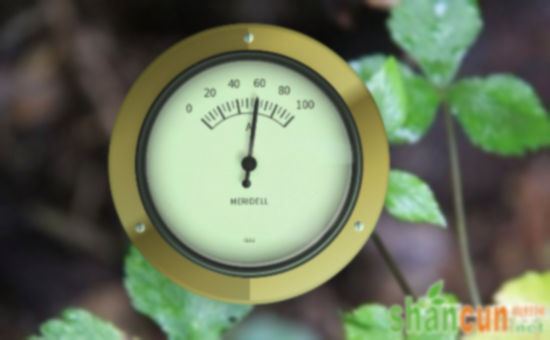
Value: 60 A
